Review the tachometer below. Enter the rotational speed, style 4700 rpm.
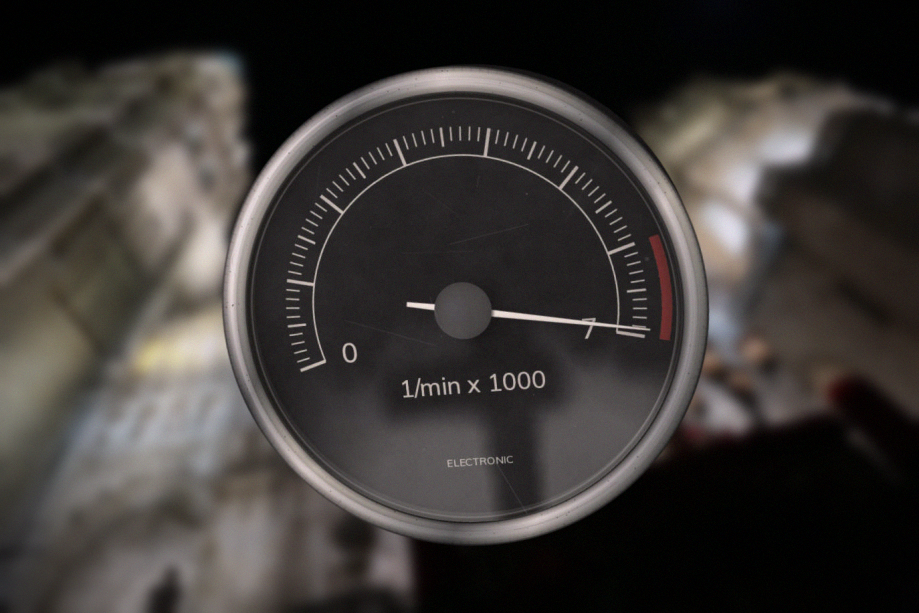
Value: 6900 rpm
